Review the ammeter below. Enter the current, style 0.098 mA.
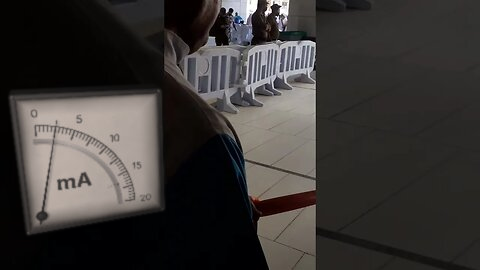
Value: 2.5 mA
